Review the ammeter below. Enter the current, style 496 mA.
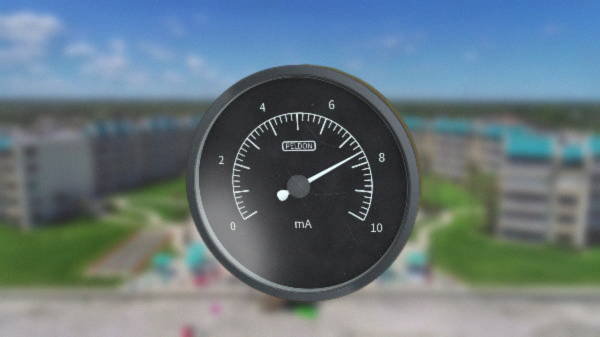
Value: 7.6 mA
